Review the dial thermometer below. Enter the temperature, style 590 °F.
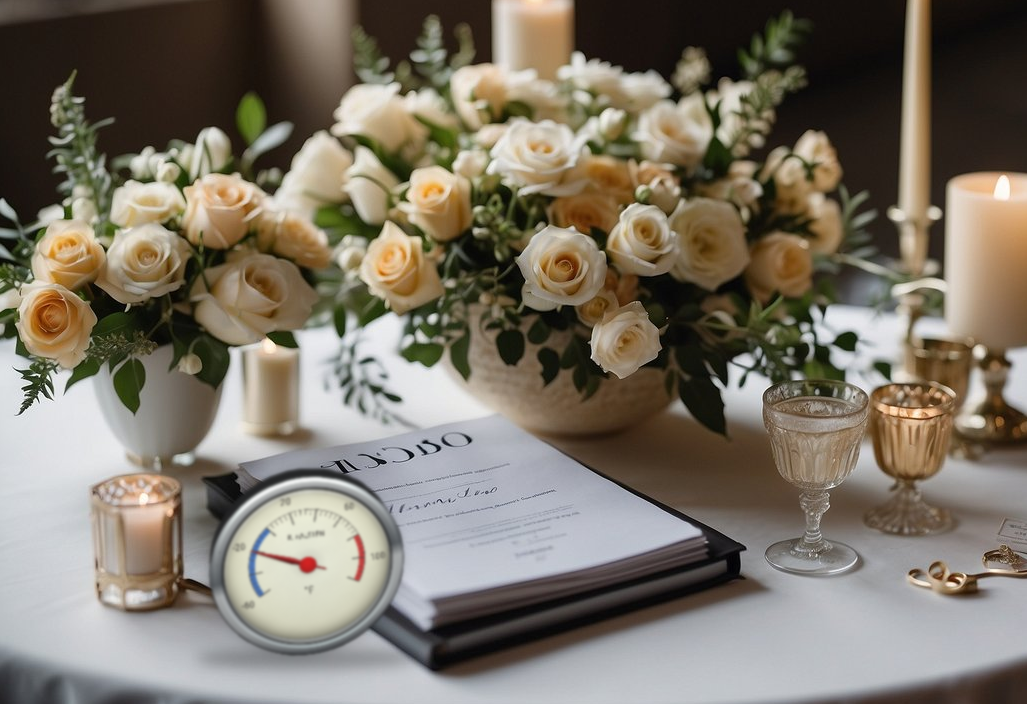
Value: -20 °F
